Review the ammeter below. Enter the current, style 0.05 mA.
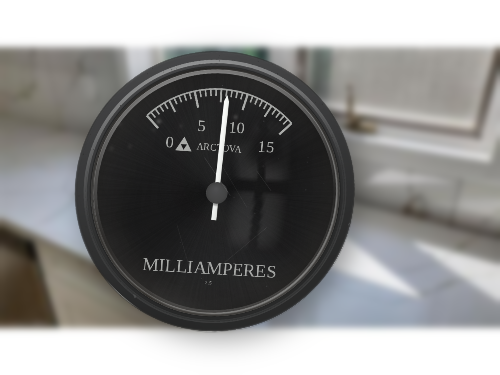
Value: 8 mA
